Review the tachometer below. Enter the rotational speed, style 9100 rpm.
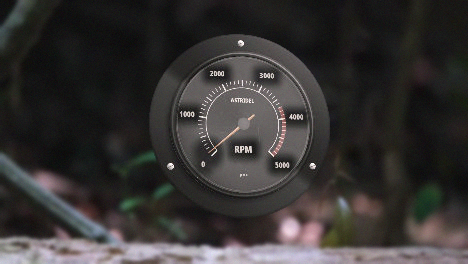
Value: 100 rpm
